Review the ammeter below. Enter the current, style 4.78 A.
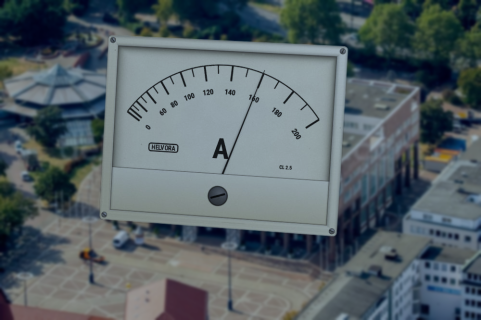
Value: 160 A
